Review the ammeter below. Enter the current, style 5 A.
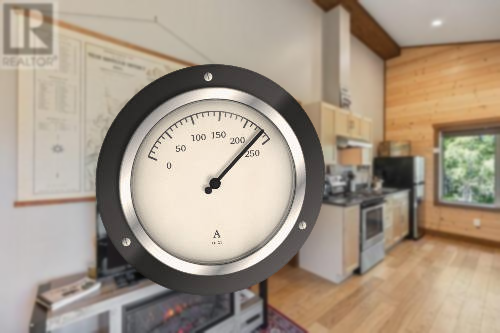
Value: 230 A
